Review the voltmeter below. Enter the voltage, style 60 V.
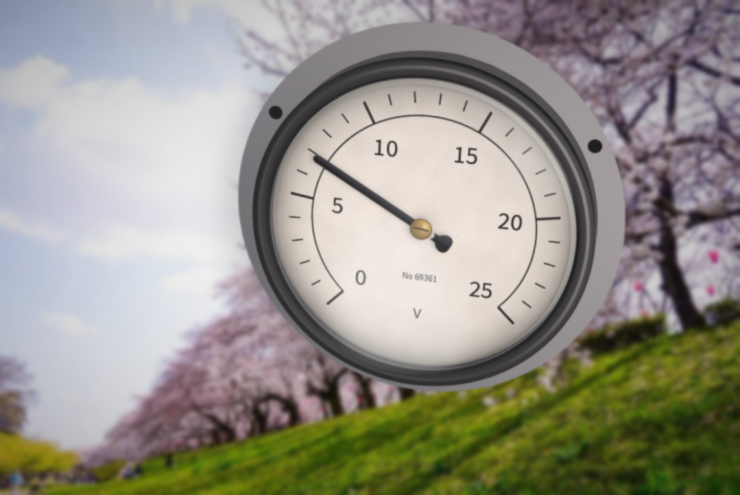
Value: 7 V
